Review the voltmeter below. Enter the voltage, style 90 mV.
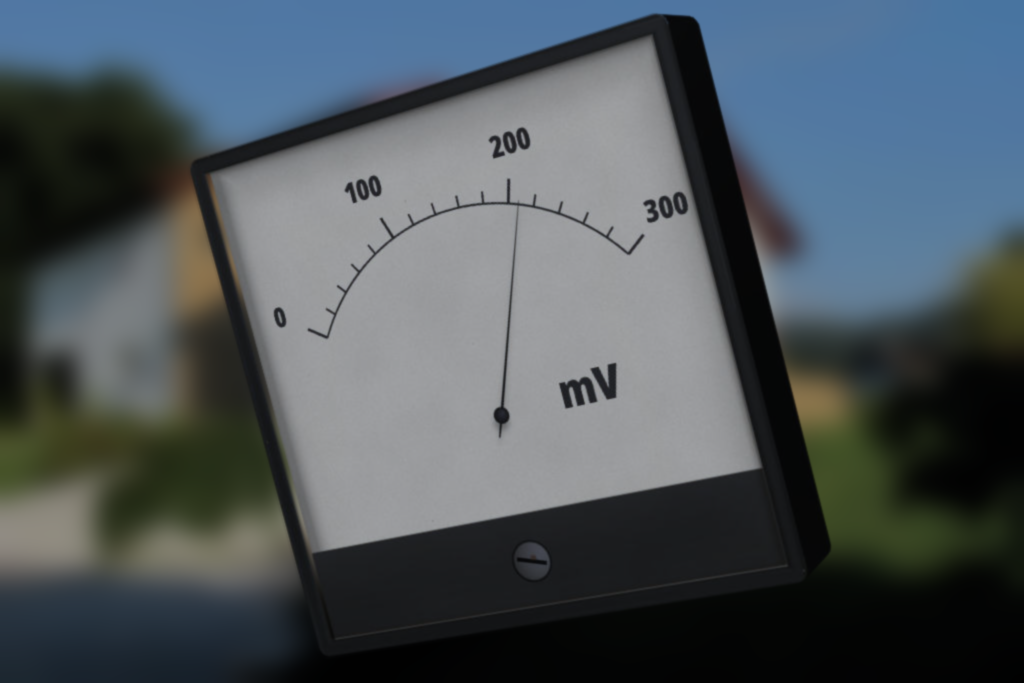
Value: 210 mV
